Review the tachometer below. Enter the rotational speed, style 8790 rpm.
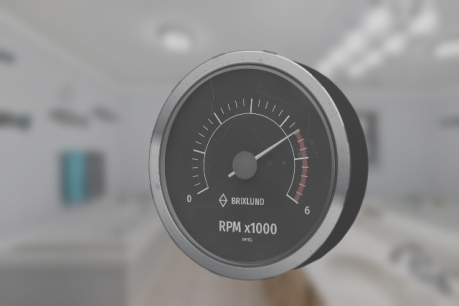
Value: 4400 rpm
